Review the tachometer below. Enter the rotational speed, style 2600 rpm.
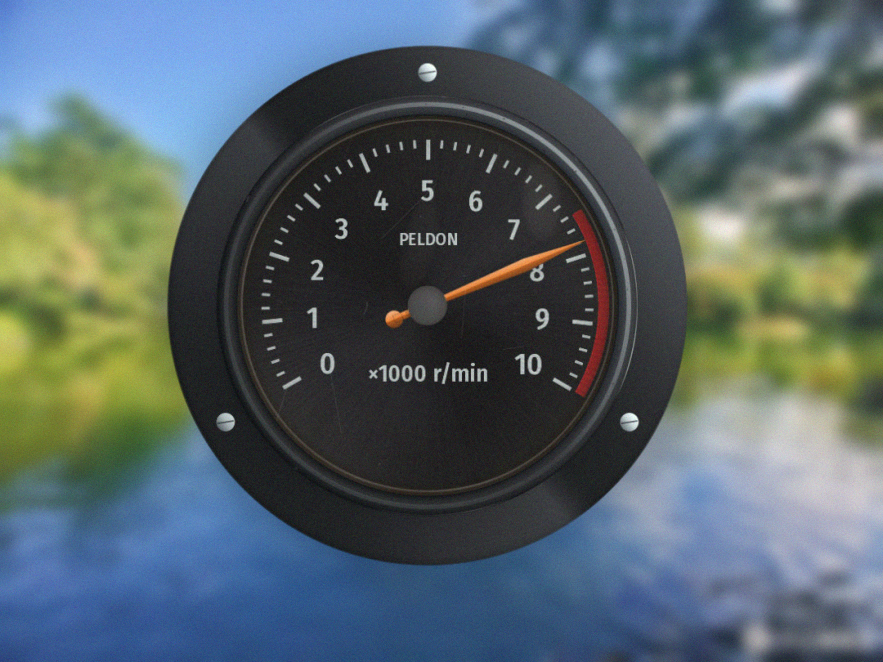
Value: 7800 rpm
